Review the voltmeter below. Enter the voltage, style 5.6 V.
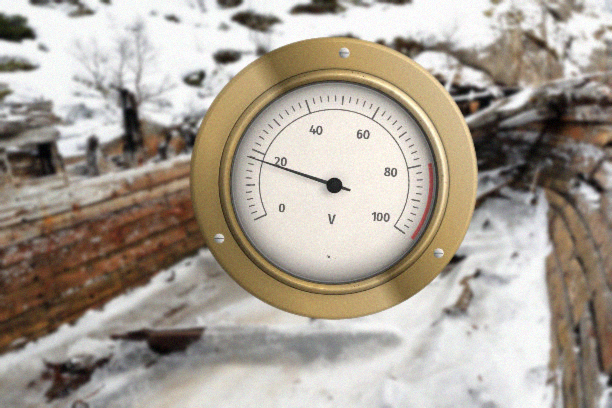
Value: 18 V
